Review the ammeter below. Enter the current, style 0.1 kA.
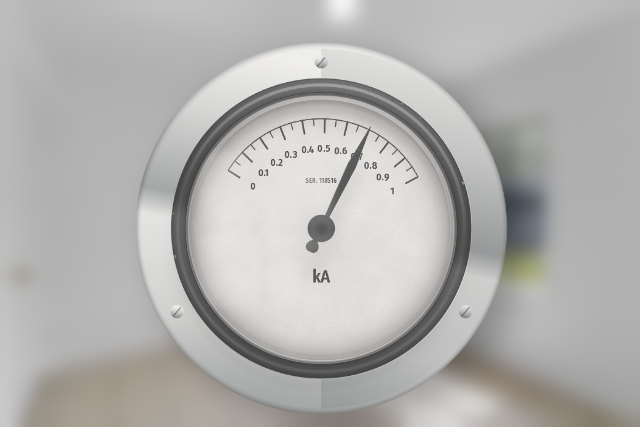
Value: 0.7 kA
